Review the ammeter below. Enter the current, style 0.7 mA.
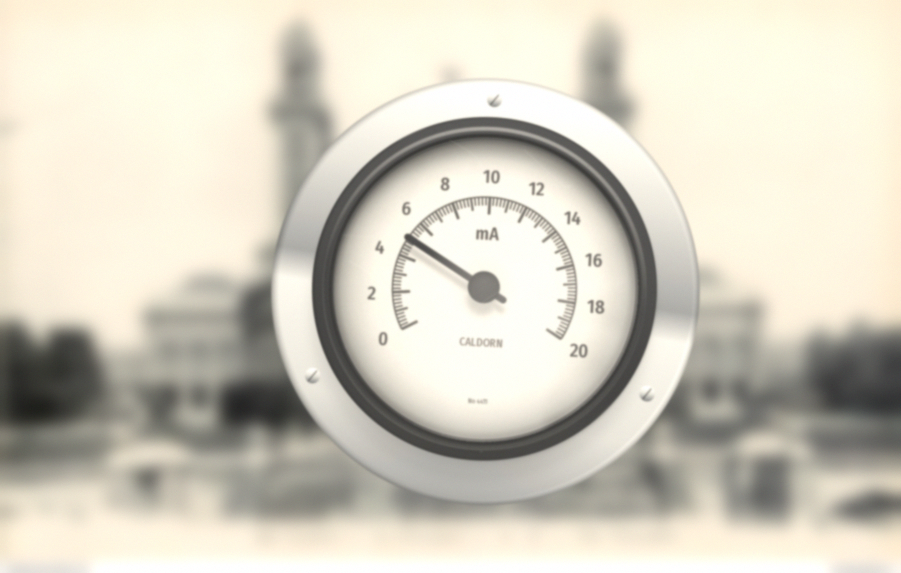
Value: 5 mA
